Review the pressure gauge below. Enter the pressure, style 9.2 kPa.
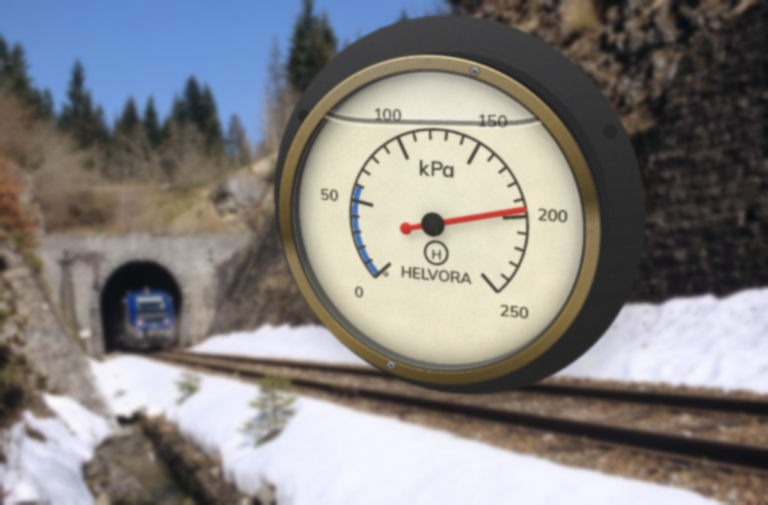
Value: 195 kPa
